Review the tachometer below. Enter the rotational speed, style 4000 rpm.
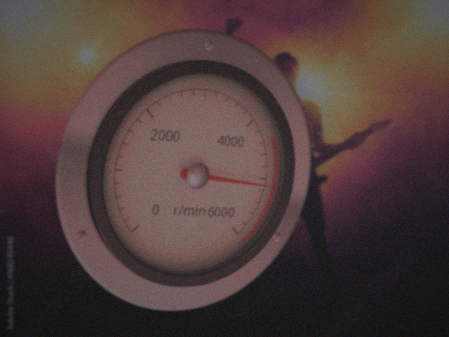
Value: 5100 rpm
